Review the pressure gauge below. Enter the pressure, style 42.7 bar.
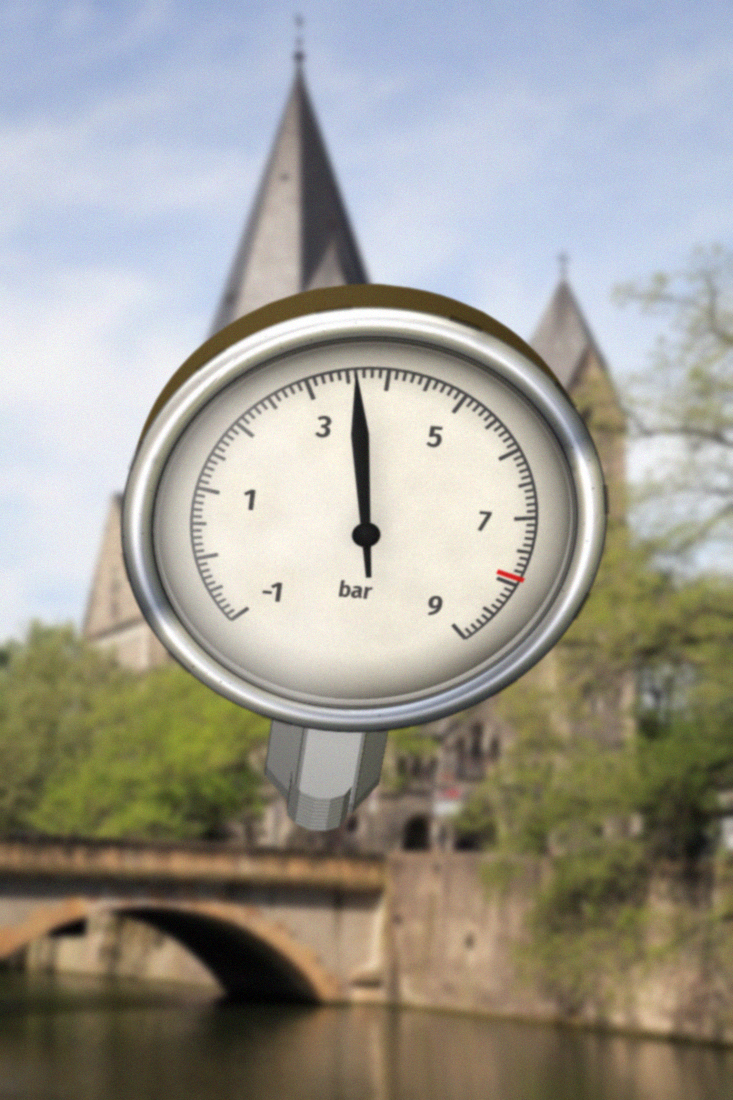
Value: 3.6 bar
